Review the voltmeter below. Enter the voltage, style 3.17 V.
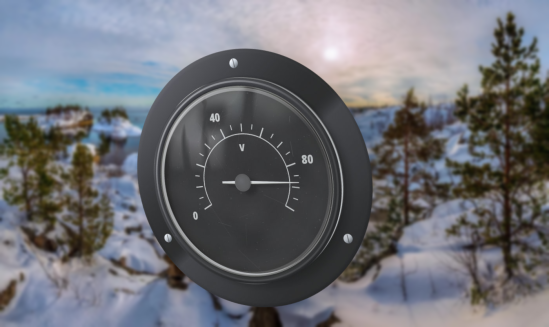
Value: 87.5 V
